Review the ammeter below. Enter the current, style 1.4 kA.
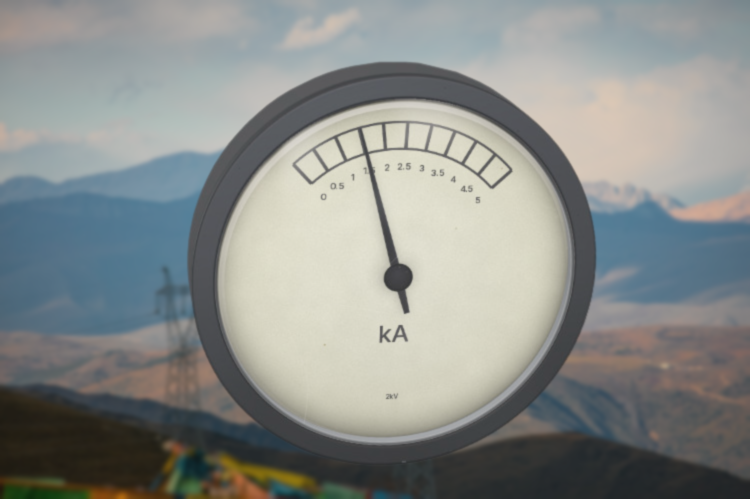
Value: 1.5 kA
